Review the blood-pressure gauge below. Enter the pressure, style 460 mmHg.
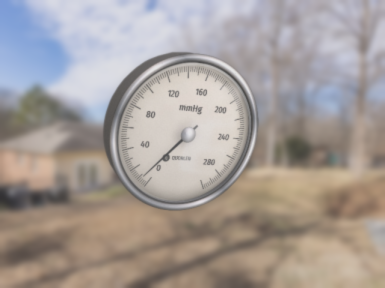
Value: 10 mmHg
